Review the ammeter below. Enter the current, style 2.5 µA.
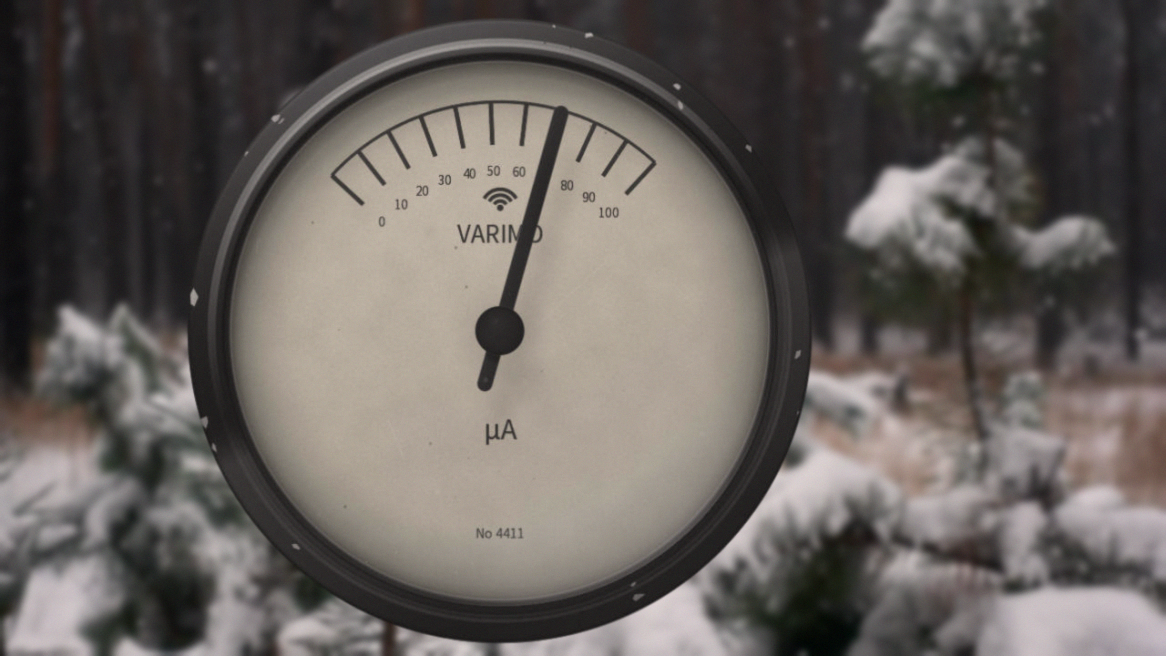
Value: 70 µA
